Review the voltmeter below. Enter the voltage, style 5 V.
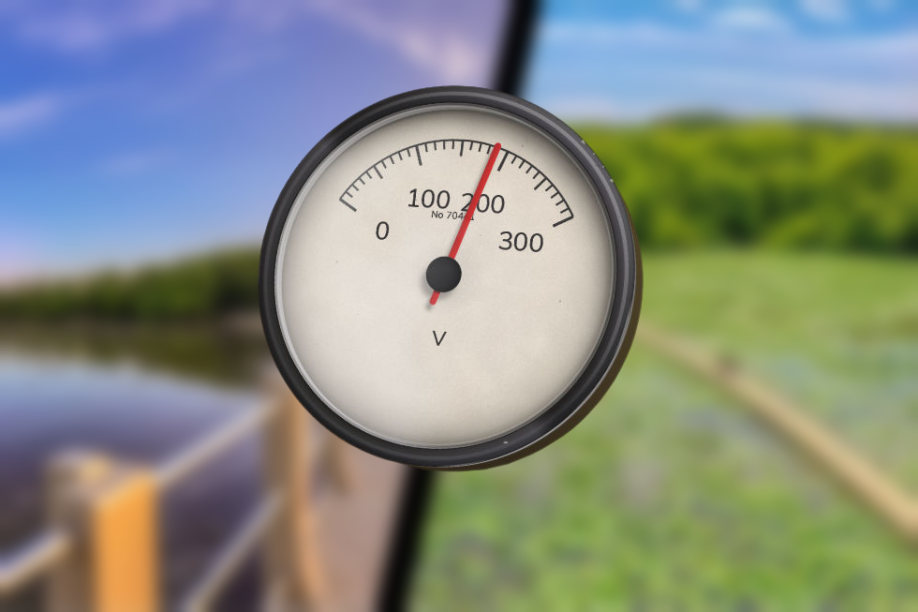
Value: 190 V
